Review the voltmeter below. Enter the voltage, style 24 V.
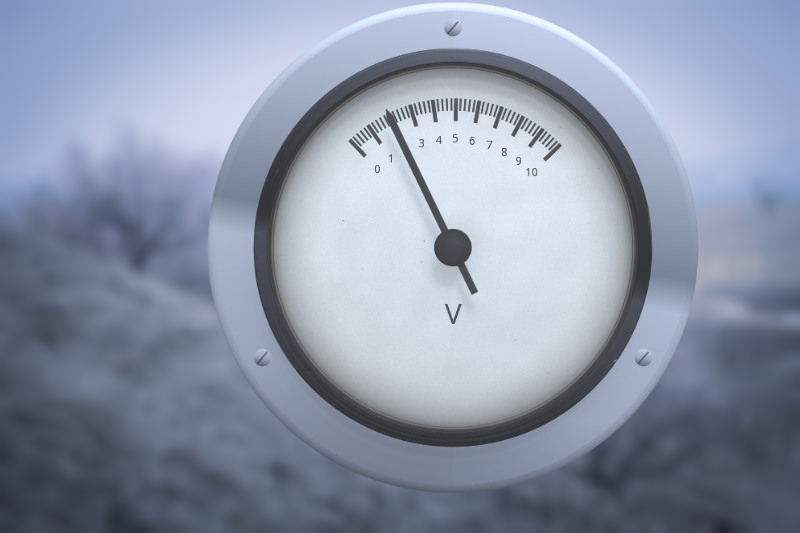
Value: 2 V
